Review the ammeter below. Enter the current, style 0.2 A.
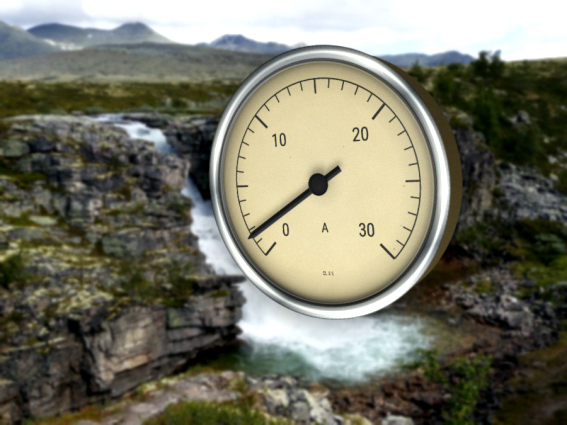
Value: 1.5 A
